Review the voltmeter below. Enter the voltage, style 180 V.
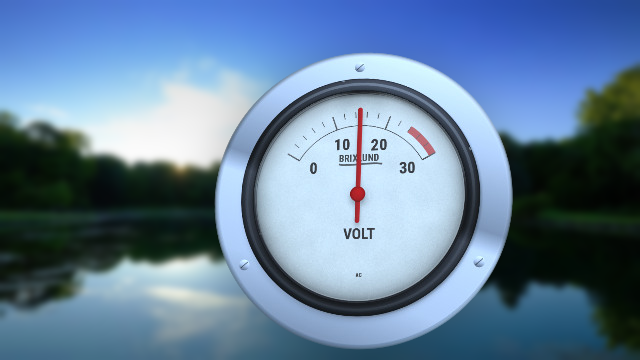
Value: 15 V
